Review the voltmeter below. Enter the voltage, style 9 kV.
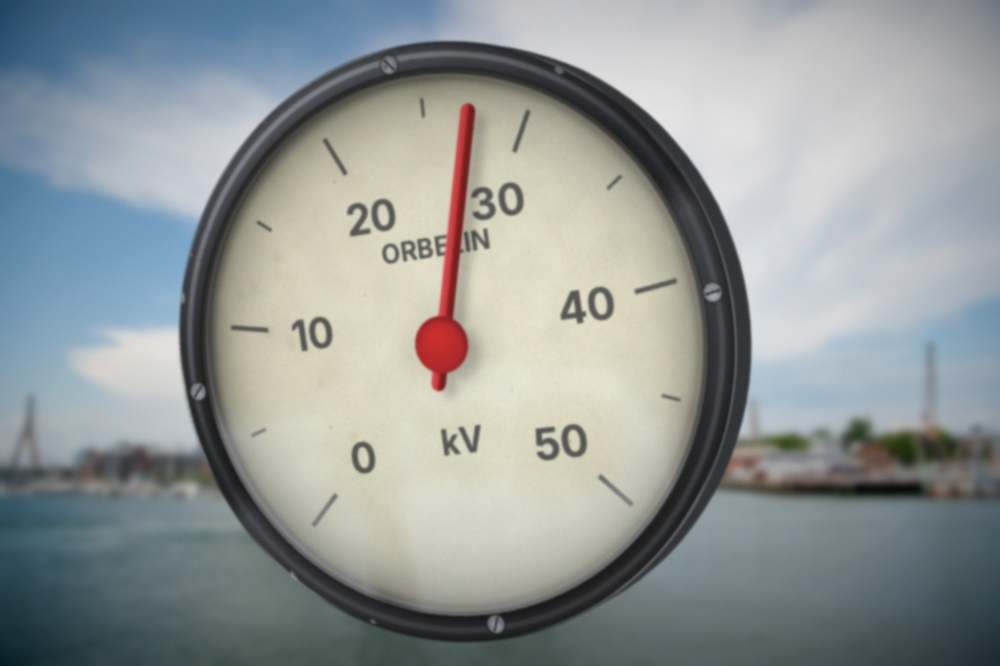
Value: 27.5 kV
